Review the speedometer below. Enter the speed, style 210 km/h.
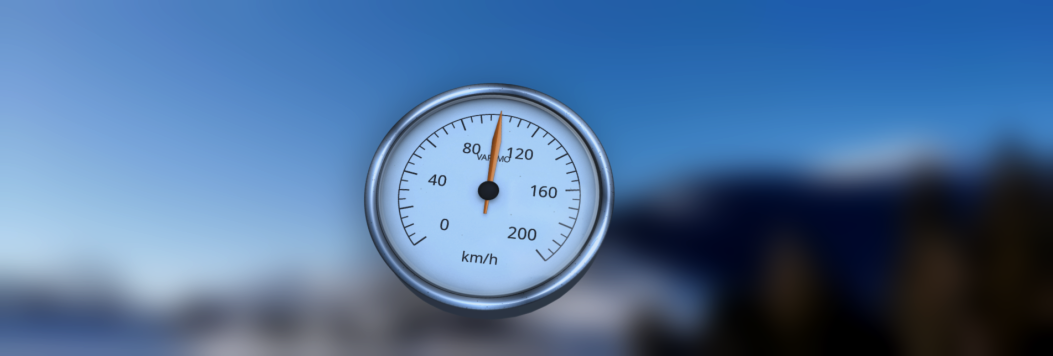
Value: 100 km/h
